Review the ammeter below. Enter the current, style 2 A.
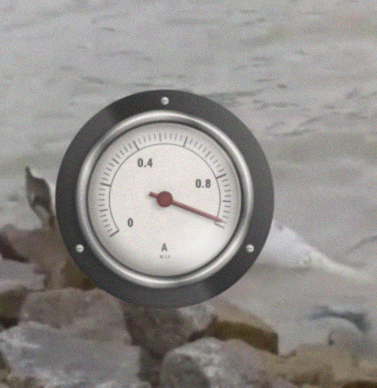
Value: 0.98 A
